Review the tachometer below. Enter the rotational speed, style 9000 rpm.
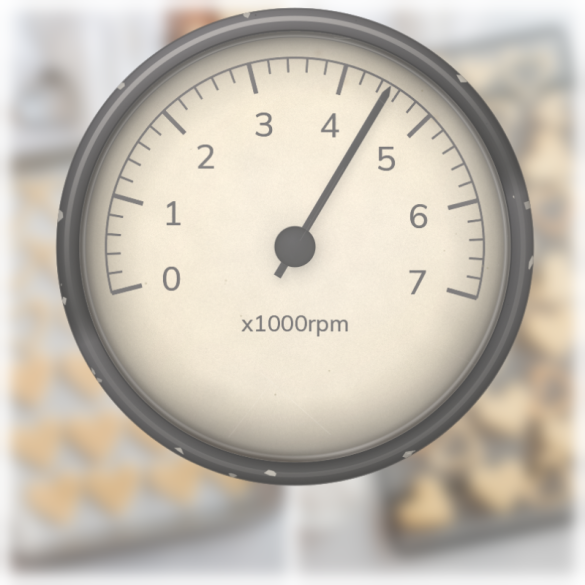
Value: 4500 rpm
